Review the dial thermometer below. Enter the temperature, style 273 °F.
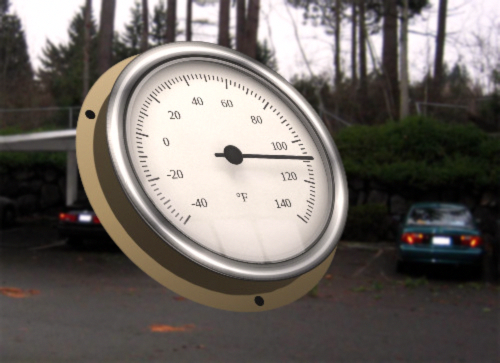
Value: 110 °F
